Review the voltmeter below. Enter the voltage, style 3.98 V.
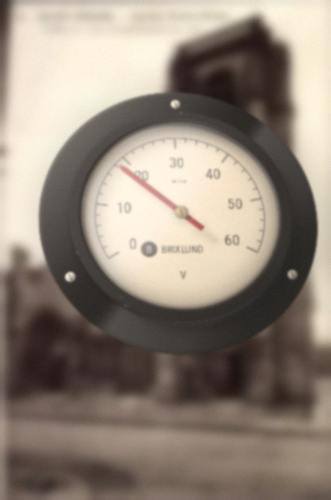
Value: 18 V
